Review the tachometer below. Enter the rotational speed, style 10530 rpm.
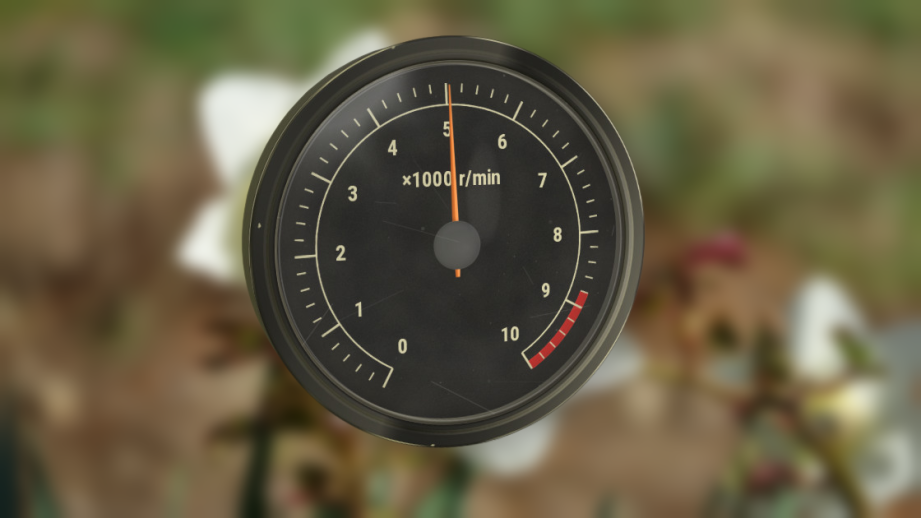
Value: 5000 rpm
